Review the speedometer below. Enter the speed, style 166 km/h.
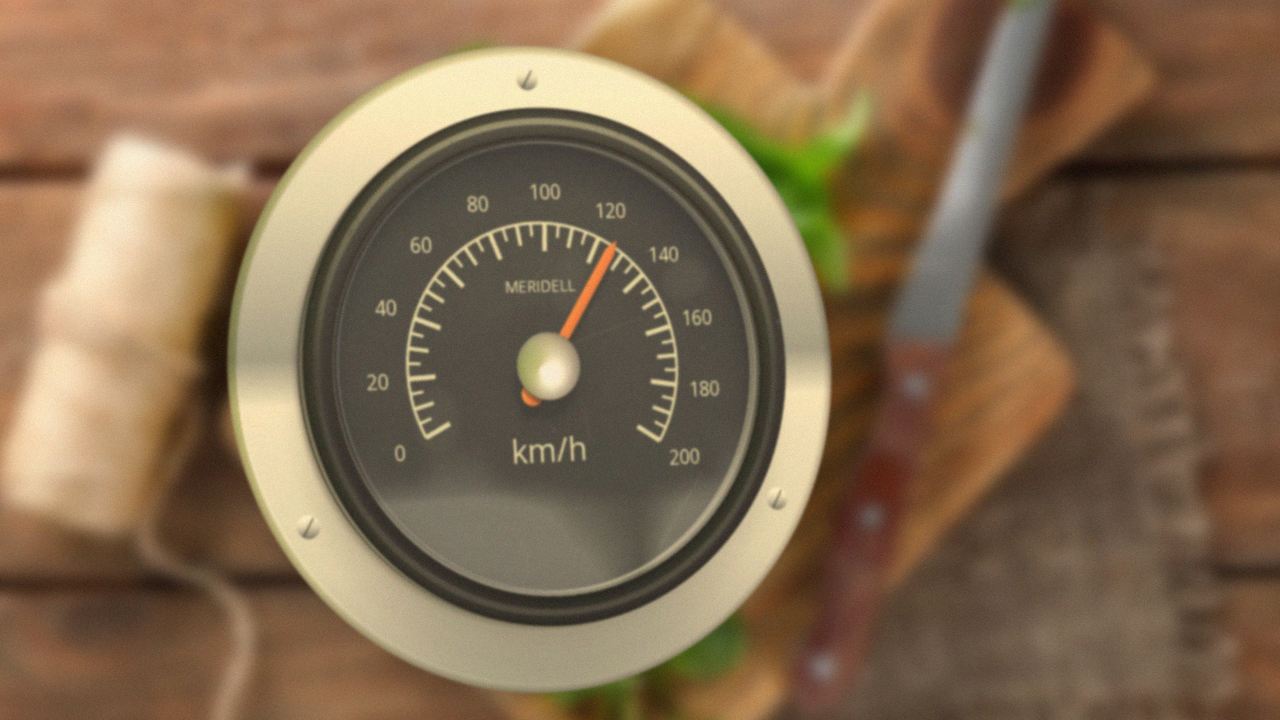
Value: 125 km/h
